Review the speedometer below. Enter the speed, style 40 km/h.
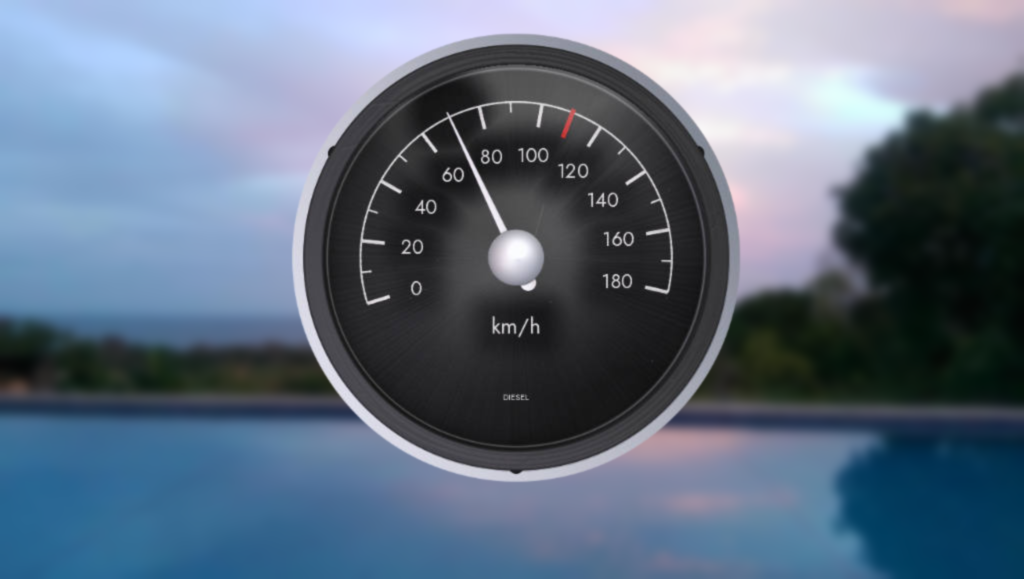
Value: 70 km/h
